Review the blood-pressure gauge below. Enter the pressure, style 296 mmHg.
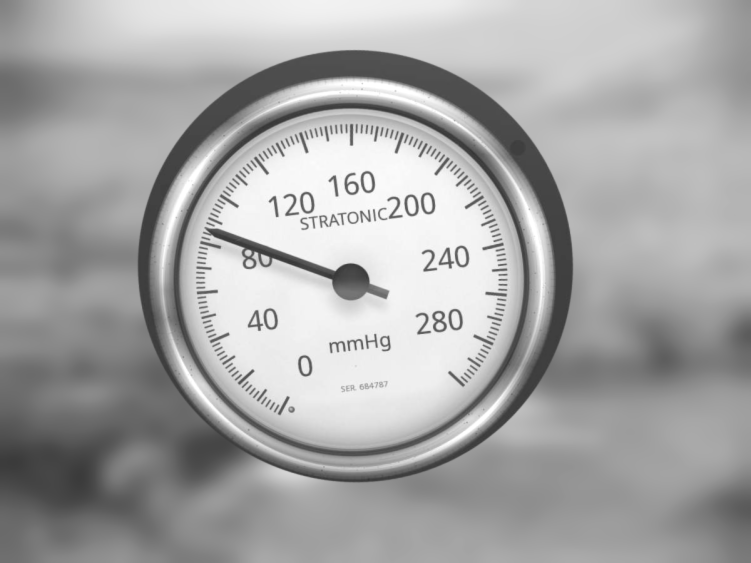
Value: 86 mmHg
